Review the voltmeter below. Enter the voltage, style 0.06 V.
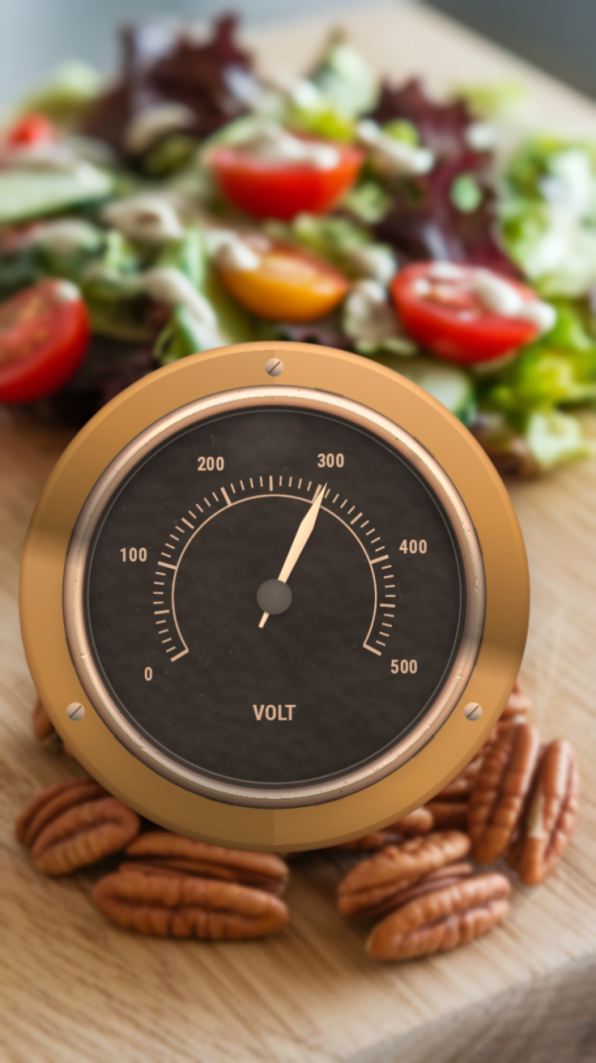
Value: 305 V
